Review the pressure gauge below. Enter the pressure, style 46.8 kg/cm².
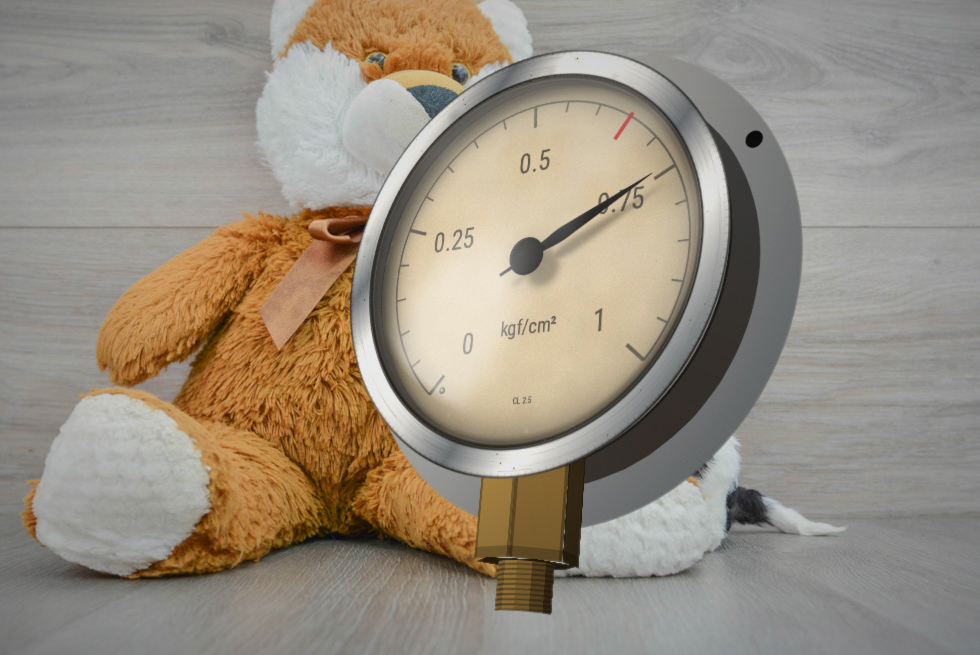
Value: 0.75 kg/cm²
